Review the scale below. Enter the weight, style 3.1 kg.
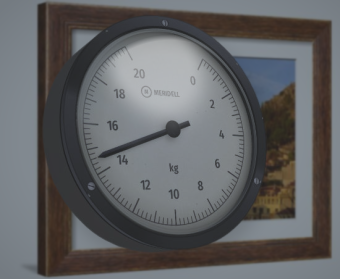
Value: 14.6 kg
